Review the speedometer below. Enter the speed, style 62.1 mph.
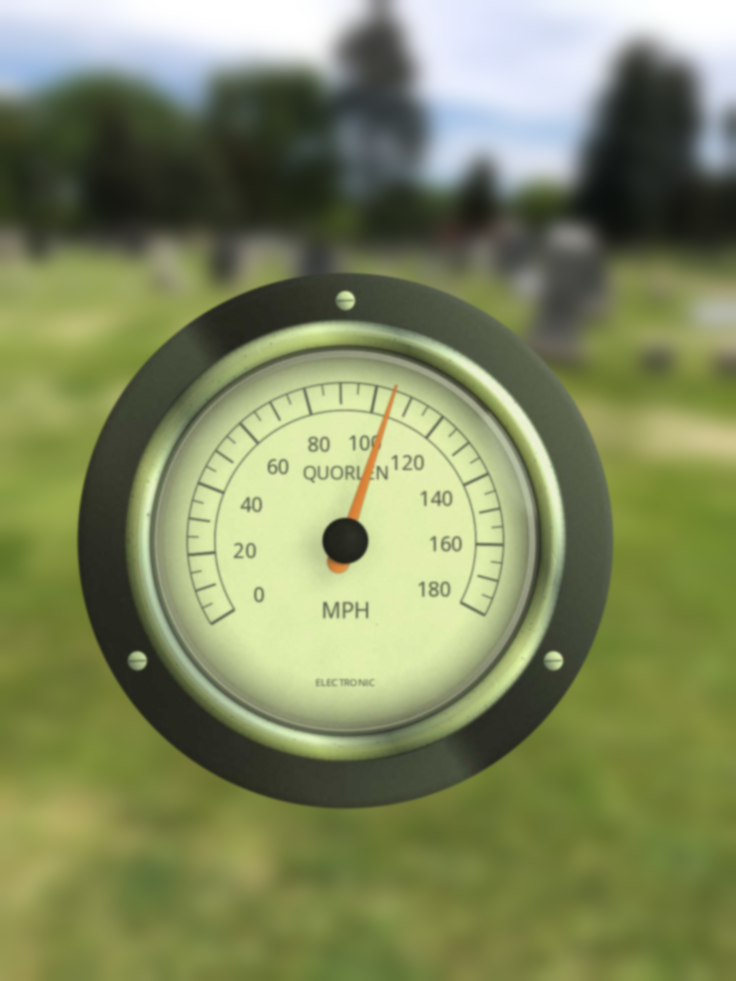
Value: 105 mph
